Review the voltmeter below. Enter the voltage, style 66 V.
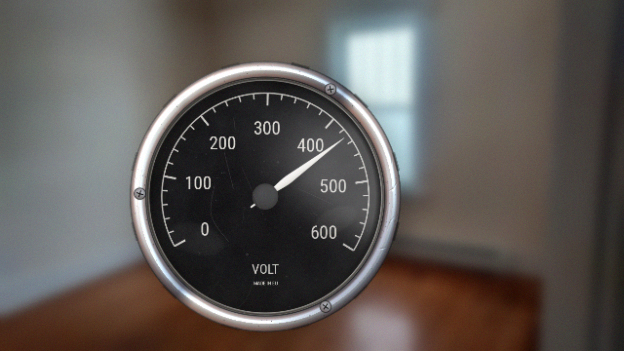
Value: 430 V
